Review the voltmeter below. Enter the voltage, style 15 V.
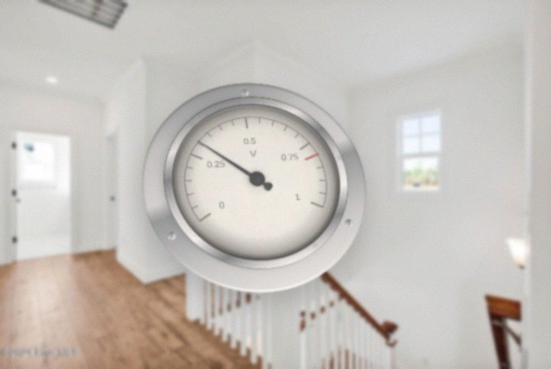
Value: 0.3 V
